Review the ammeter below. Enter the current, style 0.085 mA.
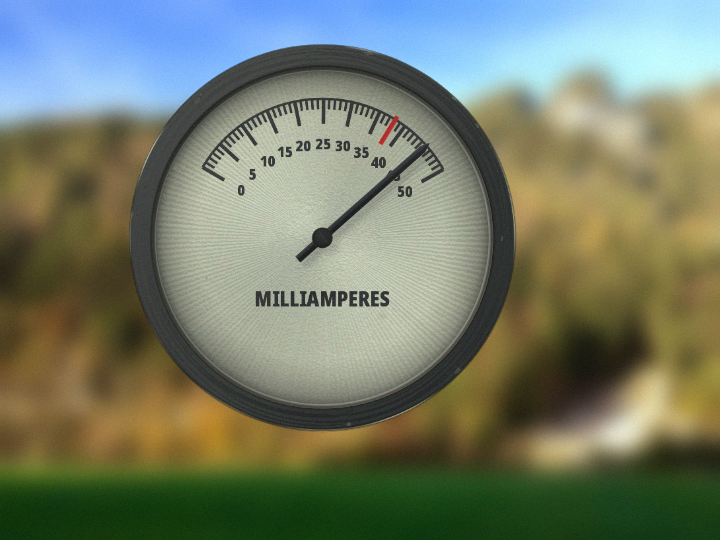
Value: 45 mA
